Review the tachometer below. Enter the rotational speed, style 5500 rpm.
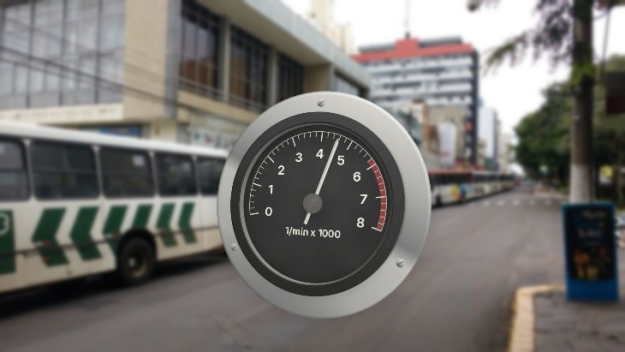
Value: 4600 rpm
